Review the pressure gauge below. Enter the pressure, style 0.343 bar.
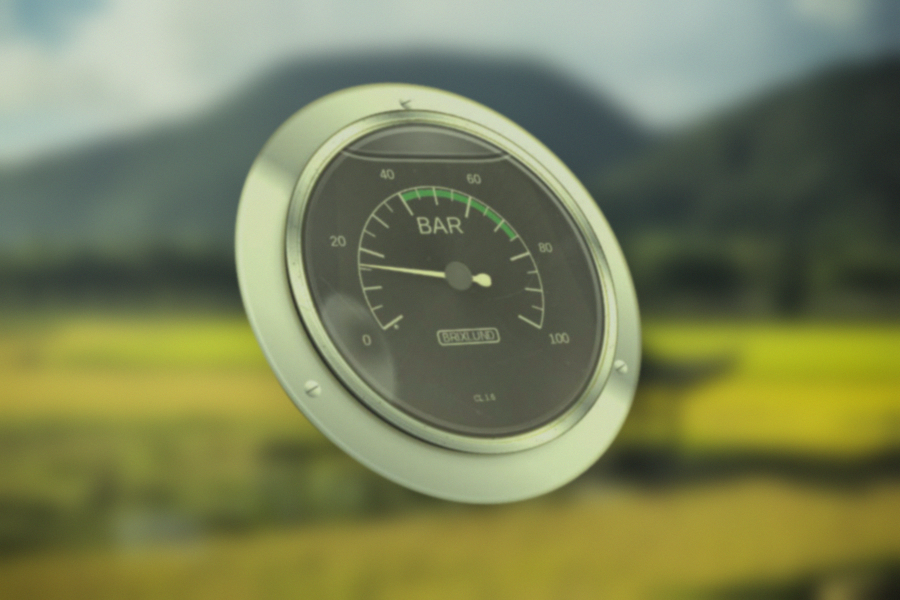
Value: 15 bar
